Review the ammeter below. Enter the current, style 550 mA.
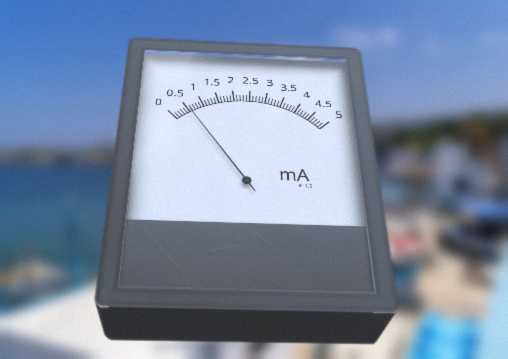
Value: 0.5 mA
